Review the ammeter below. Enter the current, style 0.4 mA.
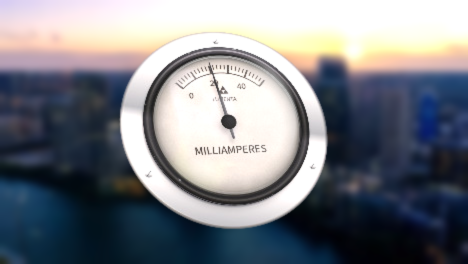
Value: 20 mA
